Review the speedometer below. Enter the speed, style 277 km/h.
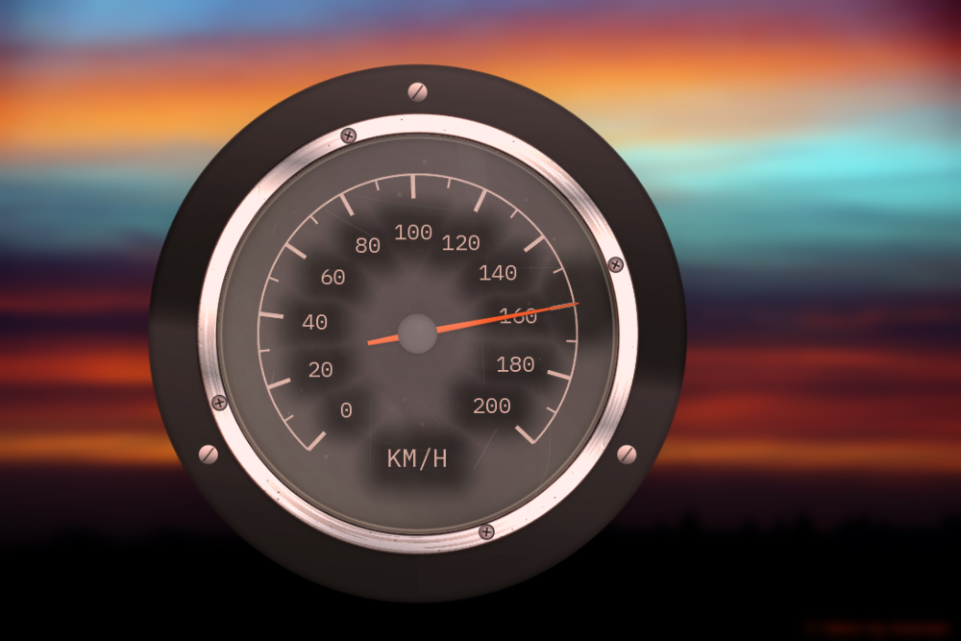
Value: 160 km/h
